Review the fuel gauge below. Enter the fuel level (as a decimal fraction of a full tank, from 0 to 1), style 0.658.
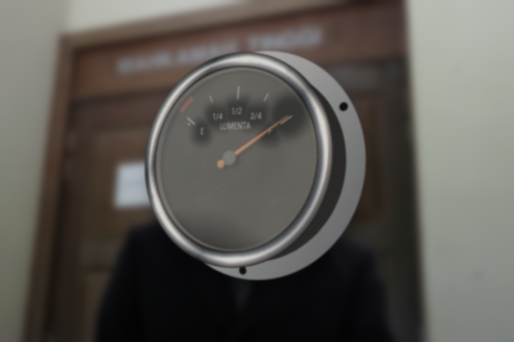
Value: 1
